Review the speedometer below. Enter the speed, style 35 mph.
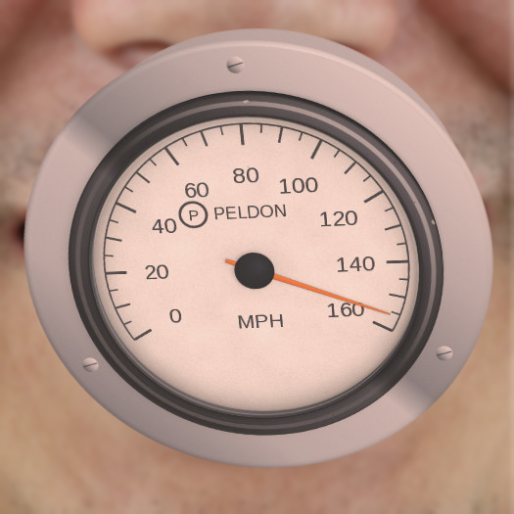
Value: 155 mph
